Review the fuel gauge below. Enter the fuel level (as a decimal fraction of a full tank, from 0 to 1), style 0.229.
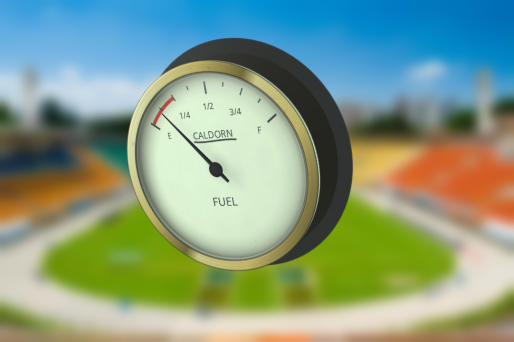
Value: 0.125
